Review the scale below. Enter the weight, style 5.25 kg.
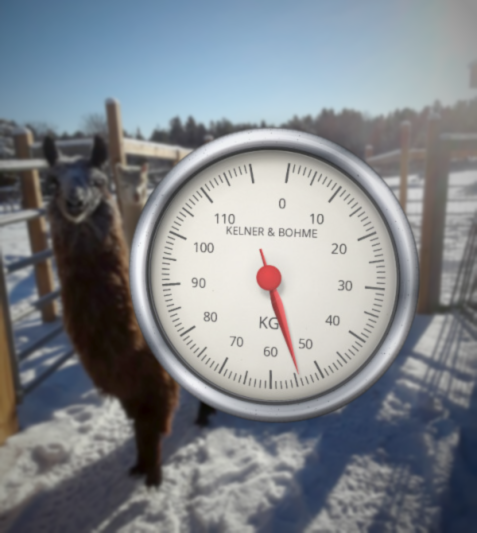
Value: 54 kg
